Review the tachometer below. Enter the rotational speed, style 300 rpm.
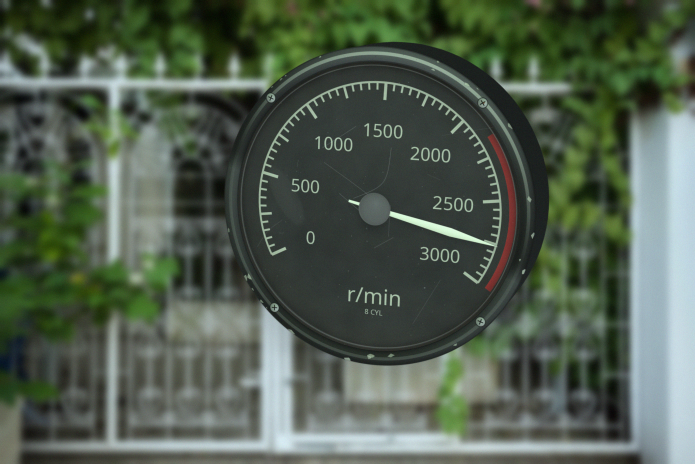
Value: 2750 rpm
